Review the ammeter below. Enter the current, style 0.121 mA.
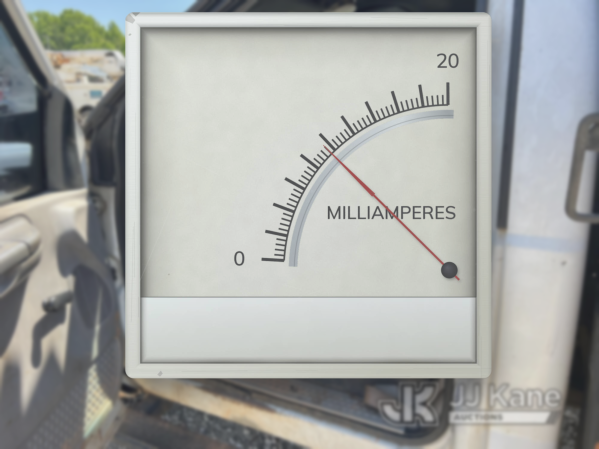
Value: 9.6 mA
